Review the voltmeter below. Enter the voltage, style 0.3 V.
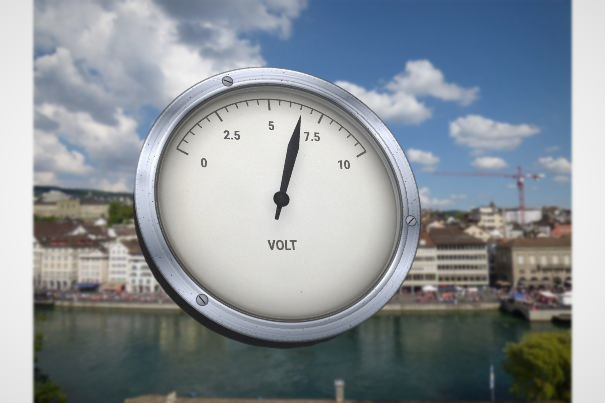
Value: 6.5 V
